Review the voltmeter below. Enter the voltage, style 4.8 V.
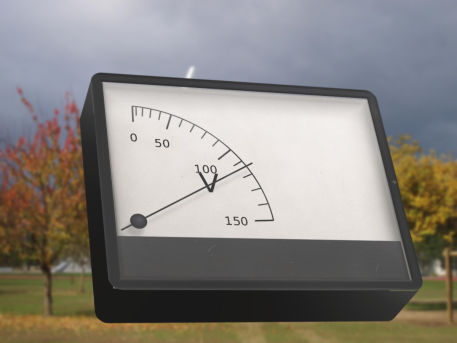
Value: 115 V
